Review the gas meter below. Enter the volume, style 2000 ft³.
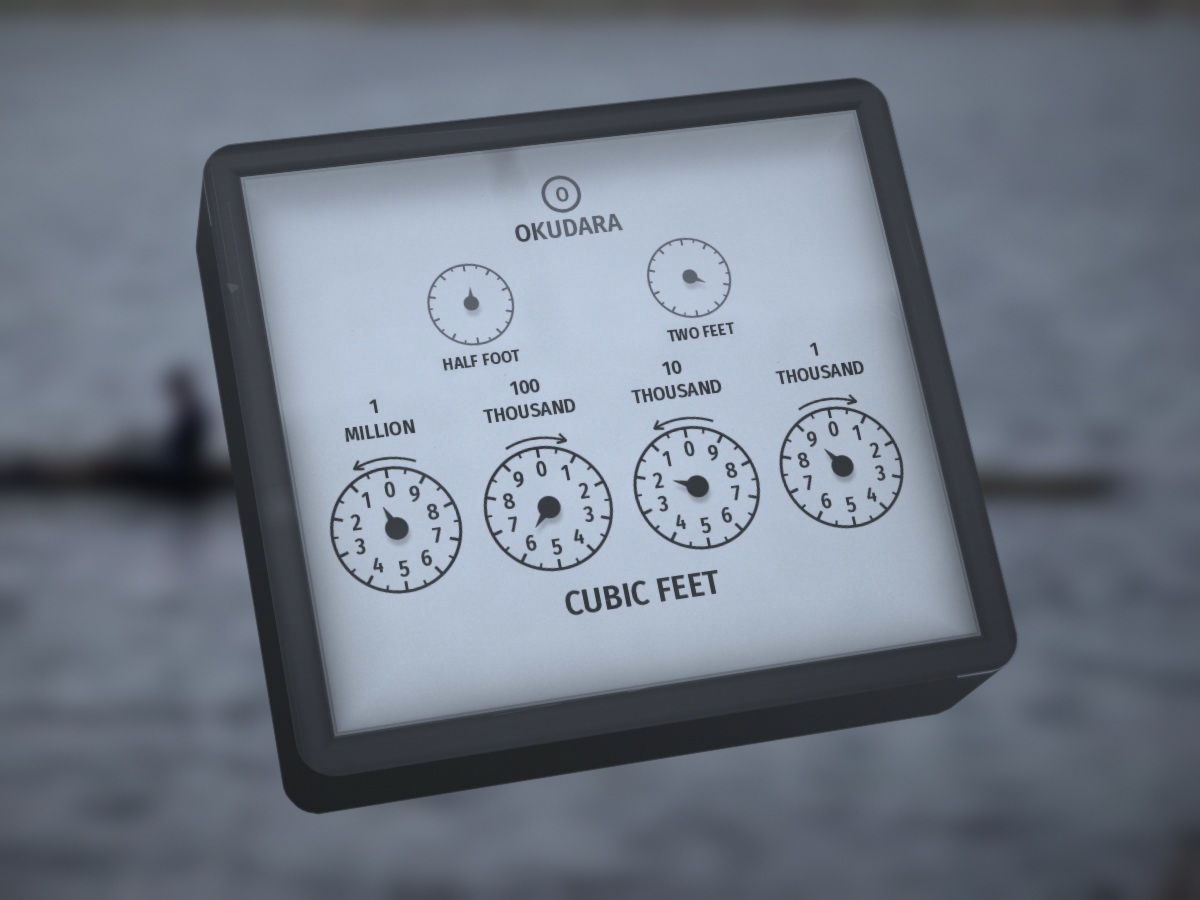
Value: 61900 ft³
